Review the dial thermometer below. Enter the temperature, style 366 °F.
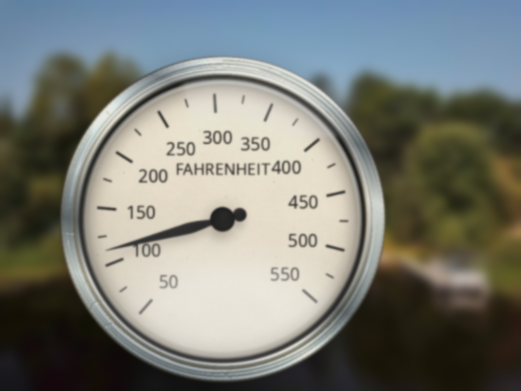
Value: 112.5 °F
